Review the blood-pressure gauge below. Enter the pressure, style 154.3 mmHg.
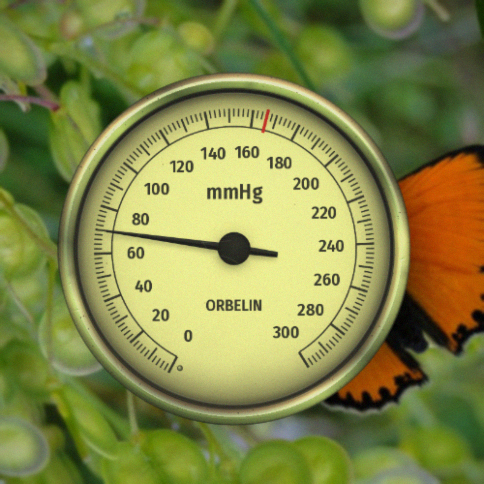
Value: 70 mmHg
